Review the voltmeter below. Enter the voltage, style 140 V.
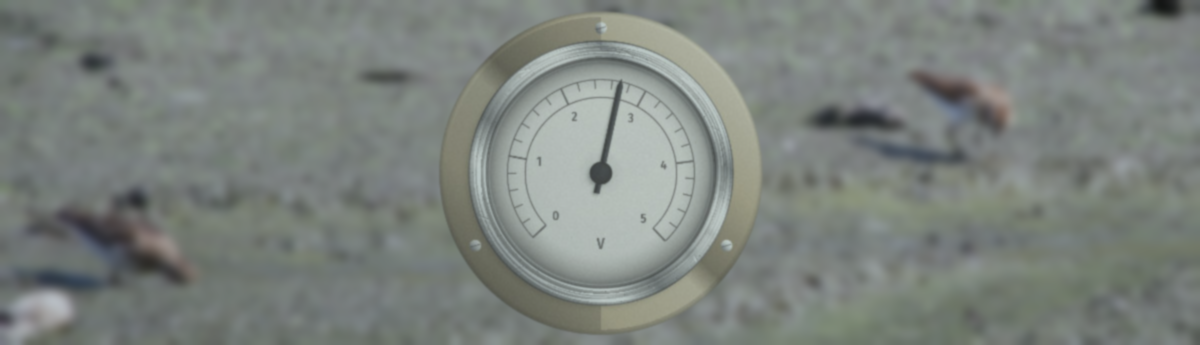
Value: 2.7 V
